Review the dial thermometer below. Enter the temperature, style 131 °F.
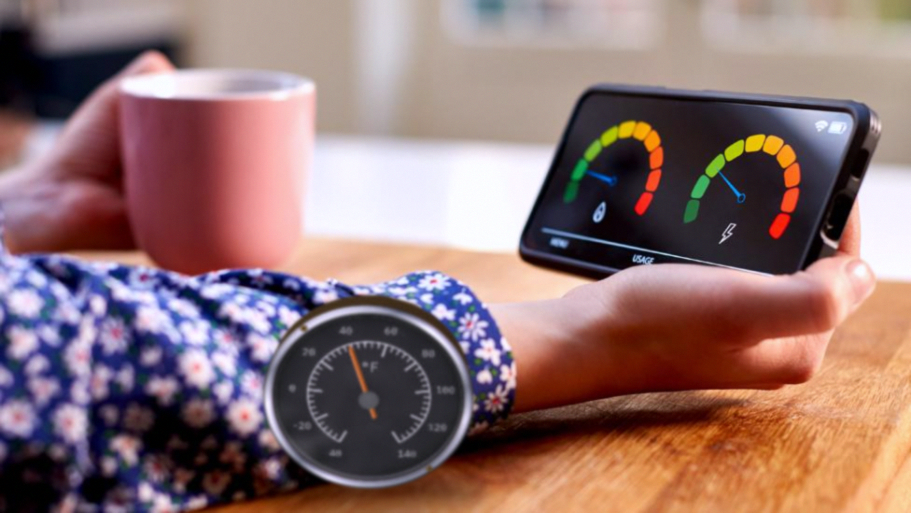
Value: 40 °F
